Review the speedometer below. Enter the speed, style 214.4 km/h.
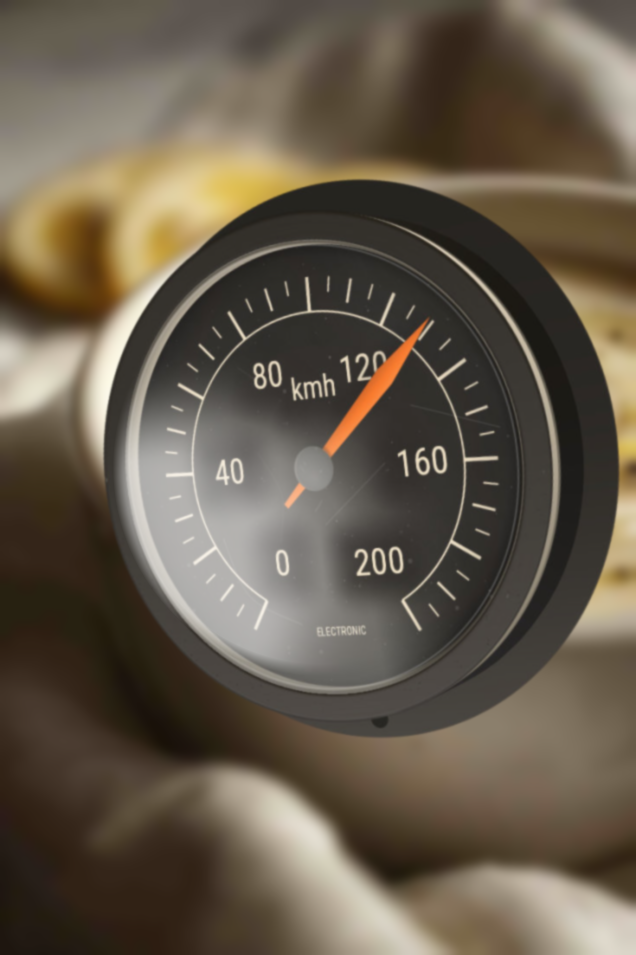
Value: 130 km/h
